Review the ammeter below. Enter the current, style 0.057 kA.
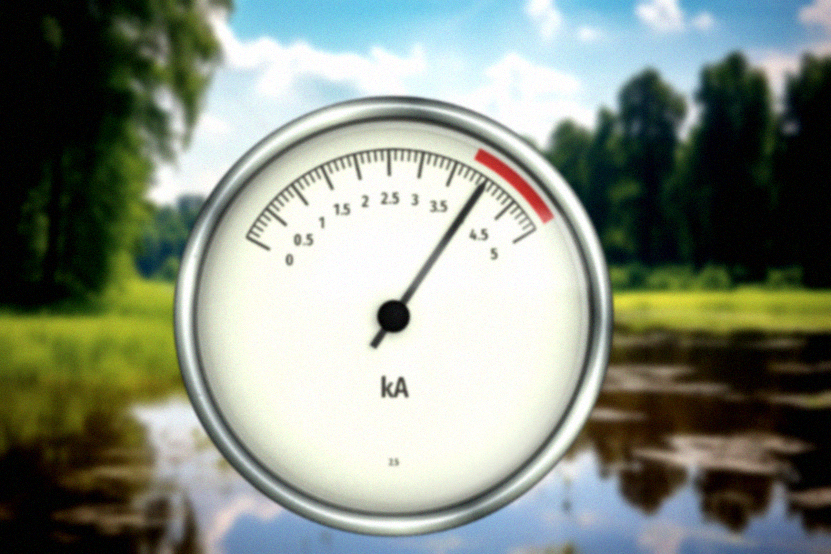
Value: 4 kA
